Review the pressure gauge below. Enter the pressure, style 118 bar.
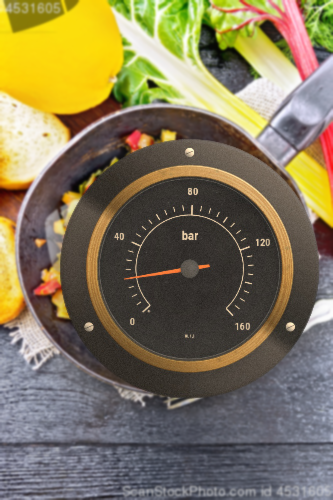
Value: 20 bar
